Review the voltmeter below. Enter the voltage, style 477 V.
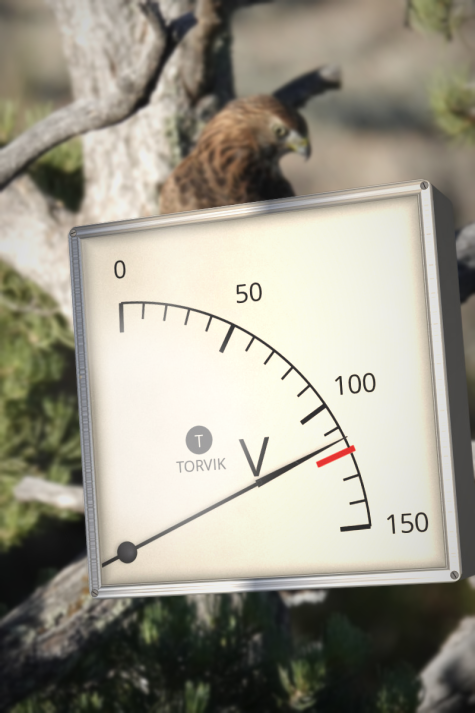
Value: 115 V
